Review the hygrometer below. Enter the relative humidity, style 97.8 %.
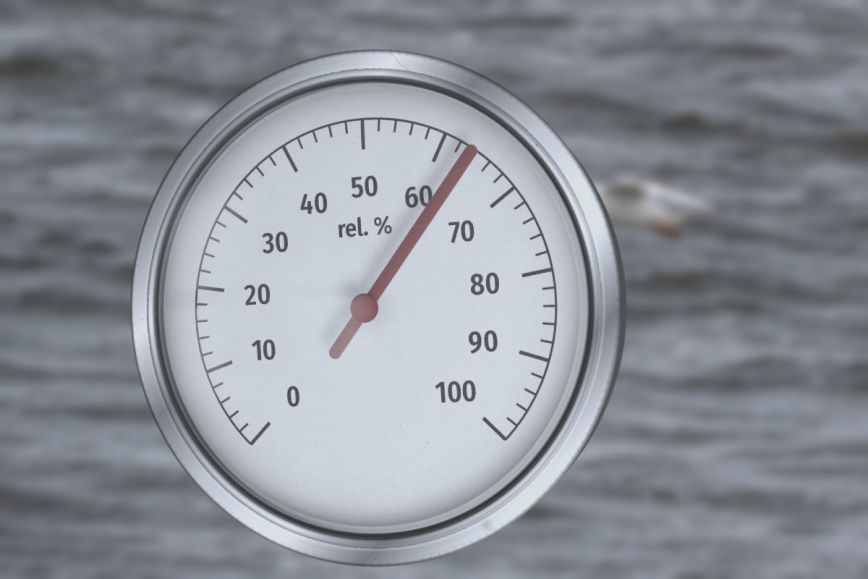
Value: 64 %
